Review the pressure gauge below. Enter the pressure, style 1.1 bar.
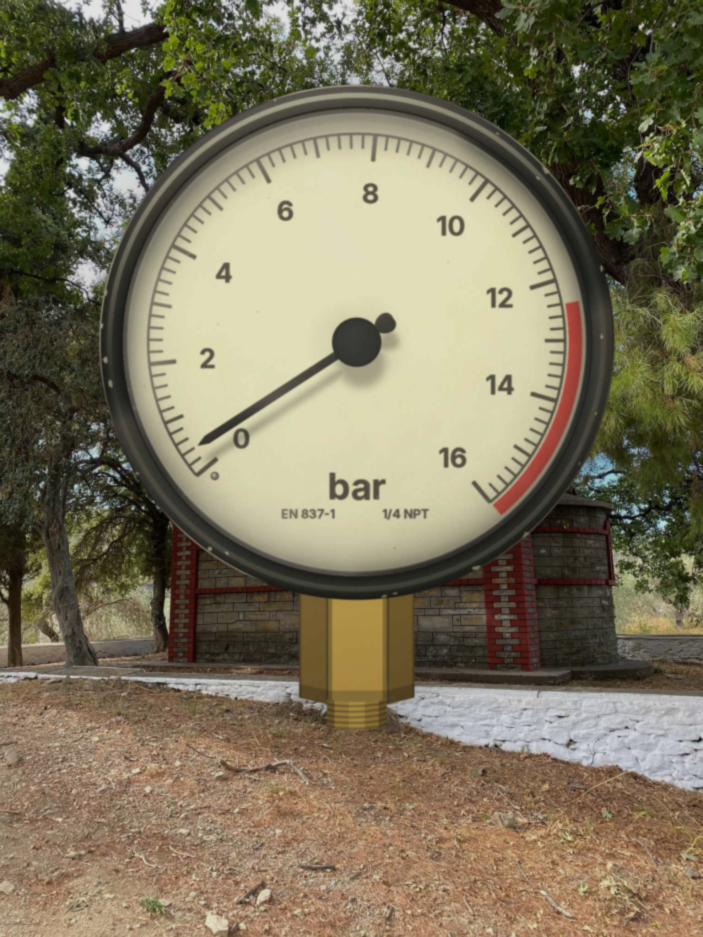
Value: 0.4 bar
